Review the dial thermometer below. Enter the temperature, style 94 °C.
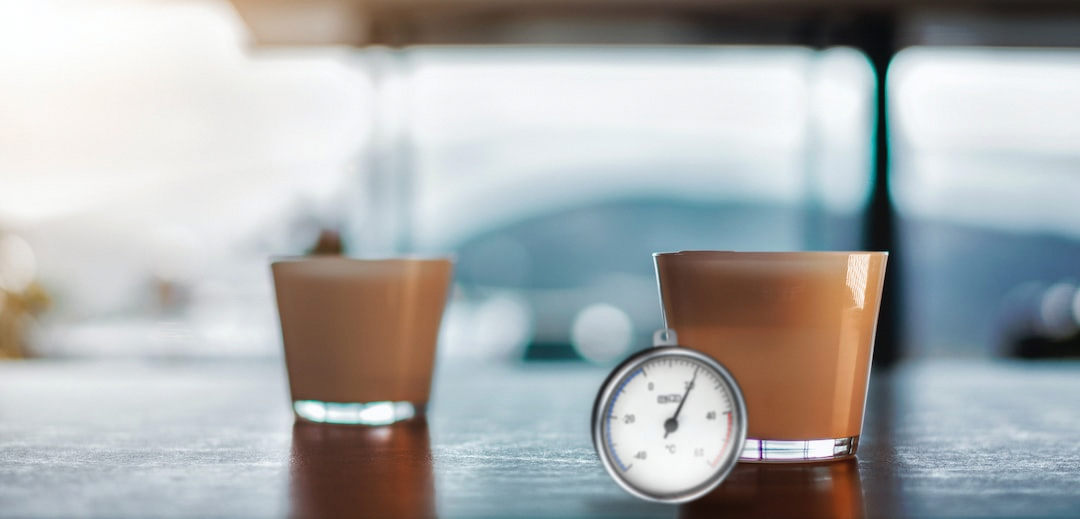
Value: 20 °C
